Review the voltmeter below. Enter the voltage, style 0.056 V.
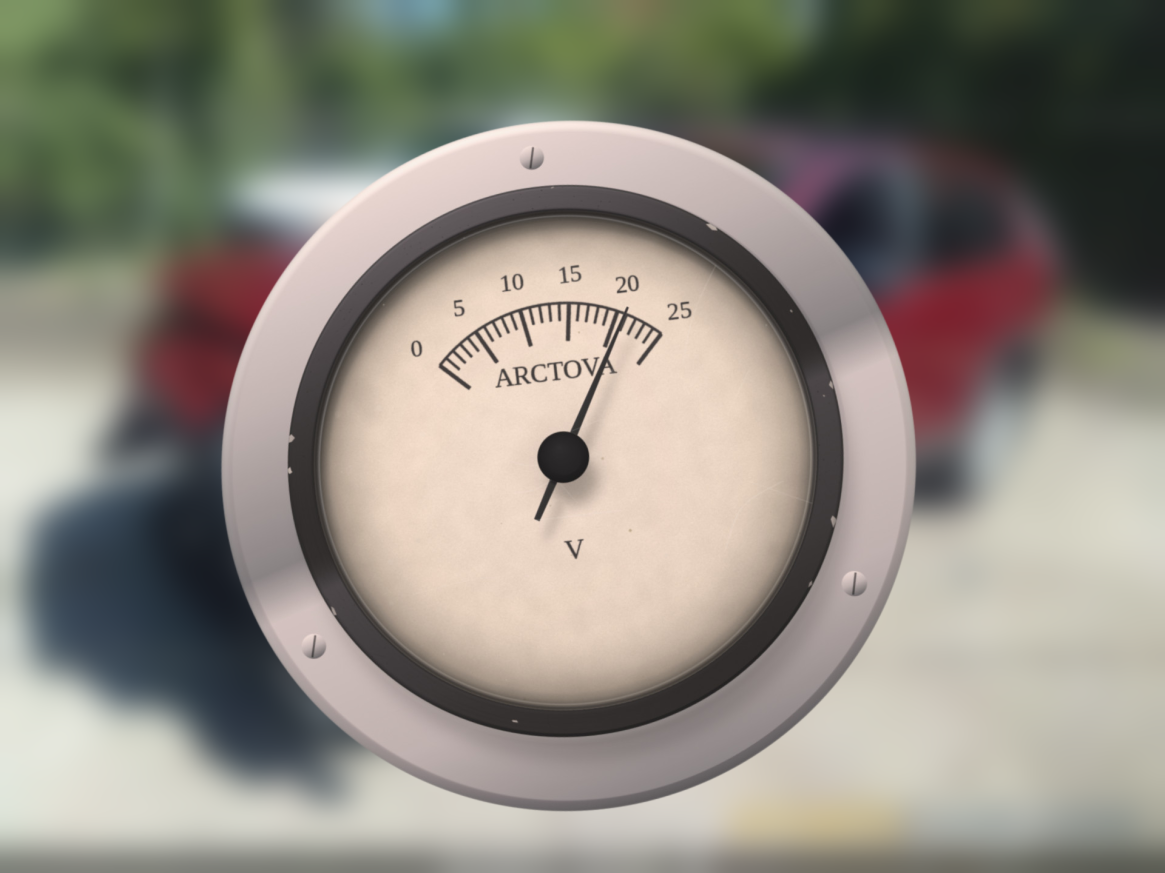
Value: 21 V
